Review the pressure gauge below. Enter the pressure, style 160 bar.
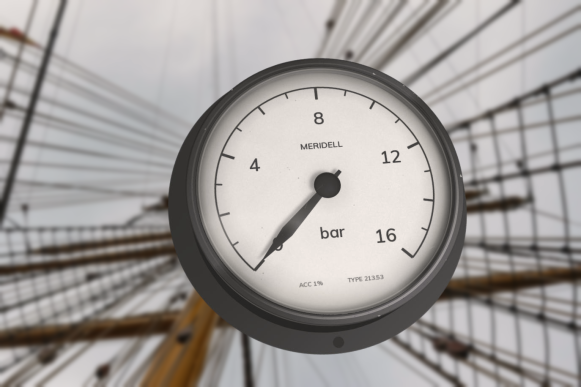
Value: 0 bar
